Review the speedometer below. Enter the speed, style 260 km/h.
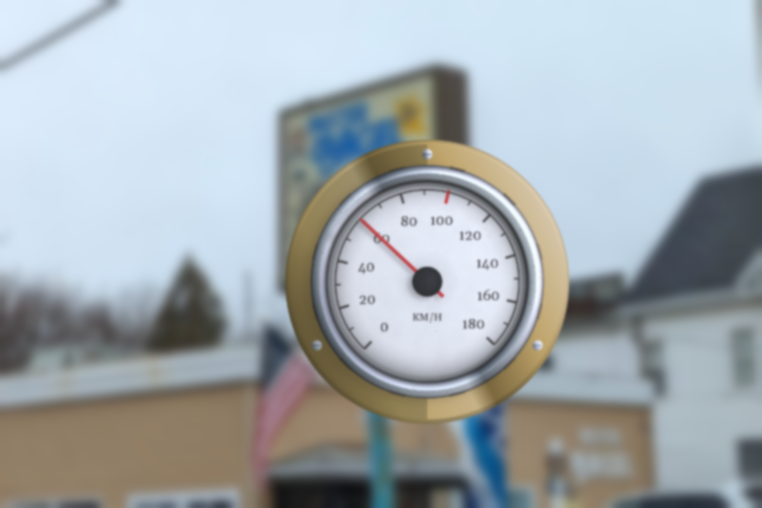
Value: 60 km/h
